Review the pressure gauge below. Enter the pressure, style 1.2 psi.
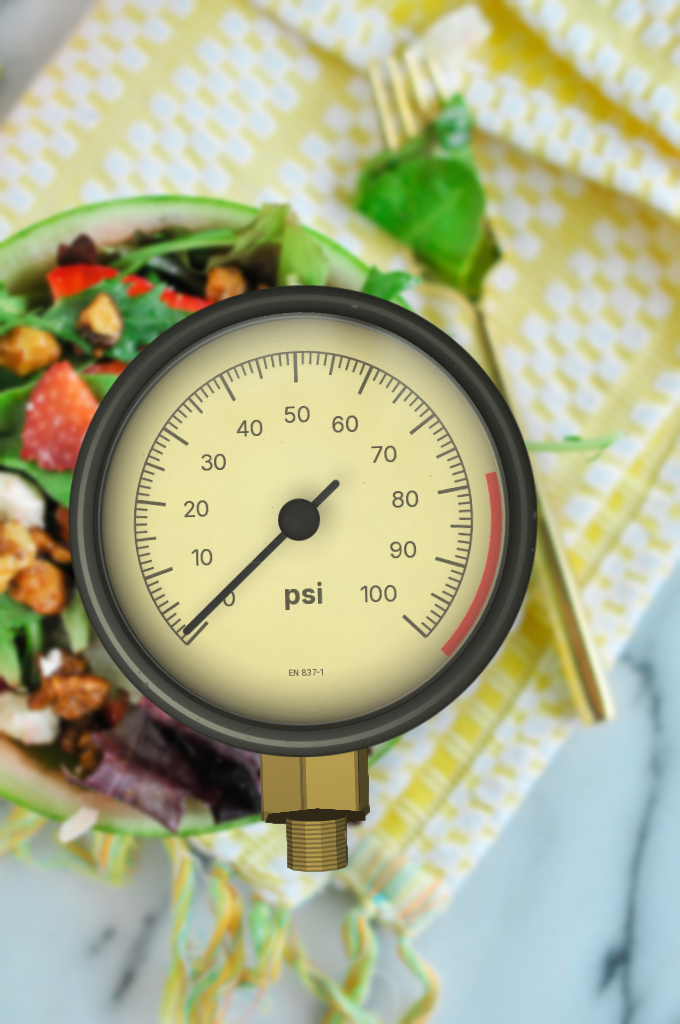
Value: 1 psi
